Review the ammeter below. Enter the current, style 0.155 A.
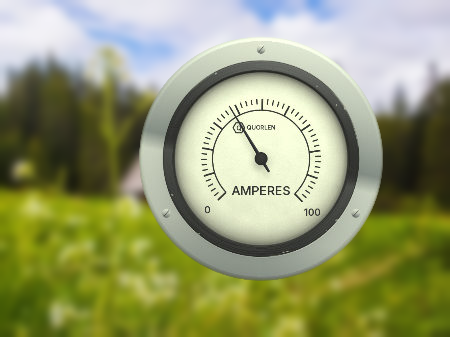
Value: 38 A
